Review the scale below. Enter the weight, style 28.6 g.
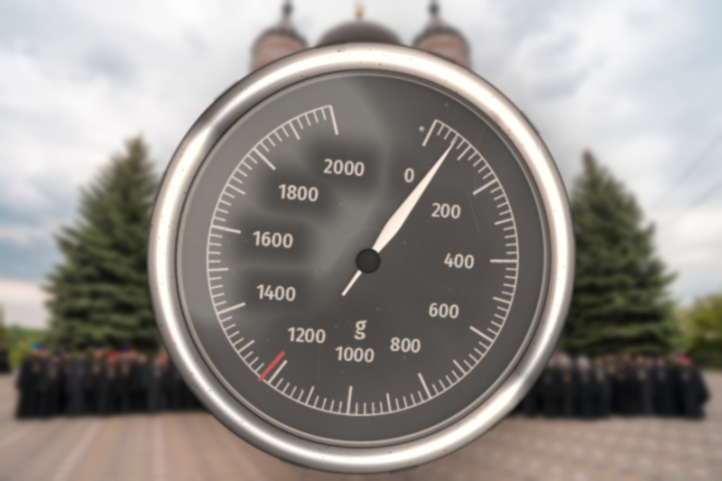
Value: 60 g
